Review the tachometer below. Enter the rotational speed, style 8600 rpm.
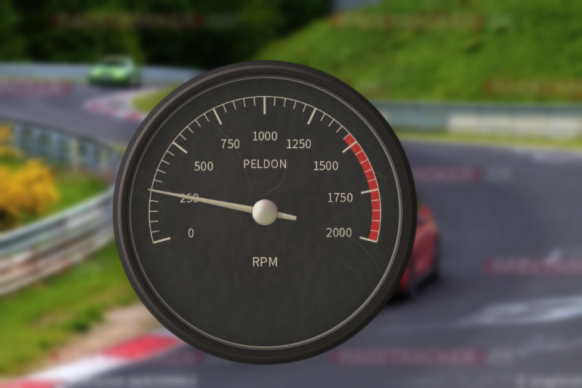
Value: 250 rpm
